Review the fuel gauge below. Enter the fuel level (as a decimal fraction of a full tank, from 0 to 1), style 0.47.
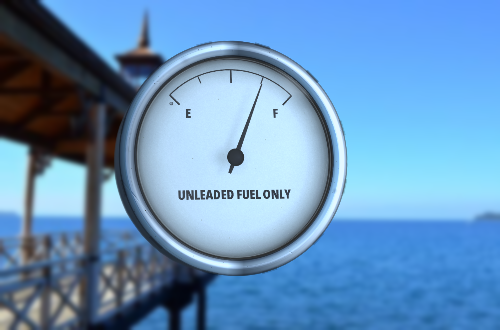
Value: 0.75
